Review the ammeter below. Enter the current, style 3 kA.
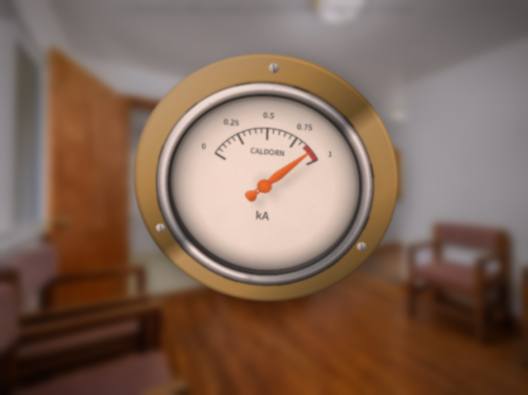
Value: 0.9 kA
